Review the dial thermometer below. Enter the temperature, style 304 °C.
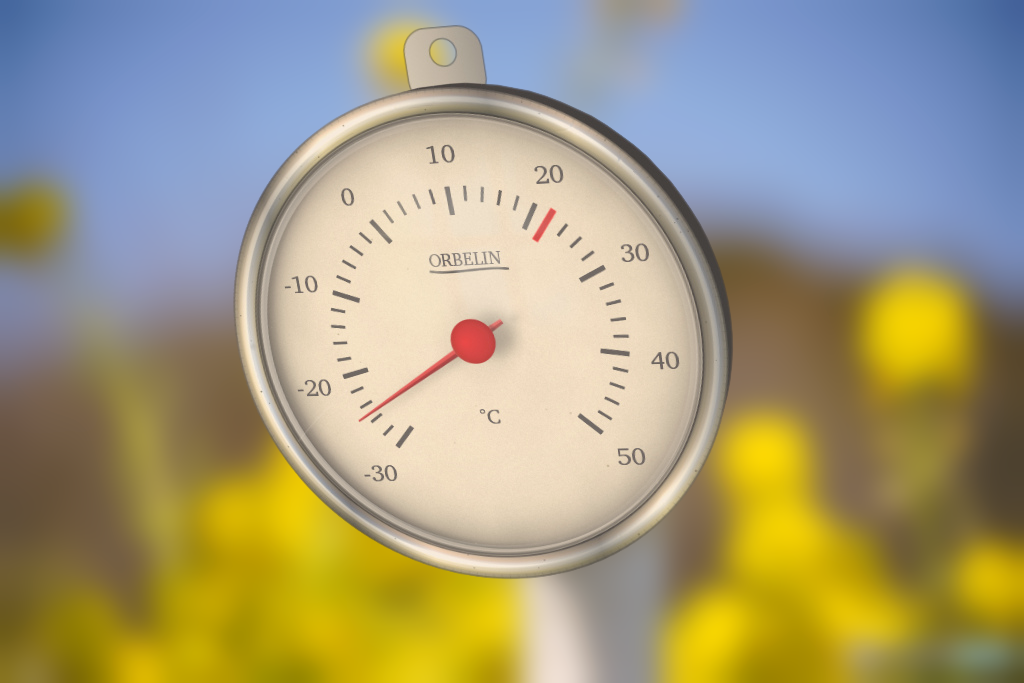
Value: -25 °C
